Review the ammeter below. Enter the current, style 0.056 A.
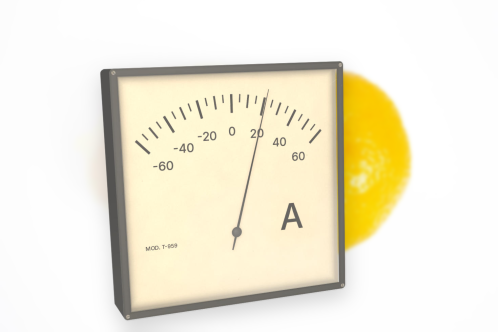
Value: 20 A
